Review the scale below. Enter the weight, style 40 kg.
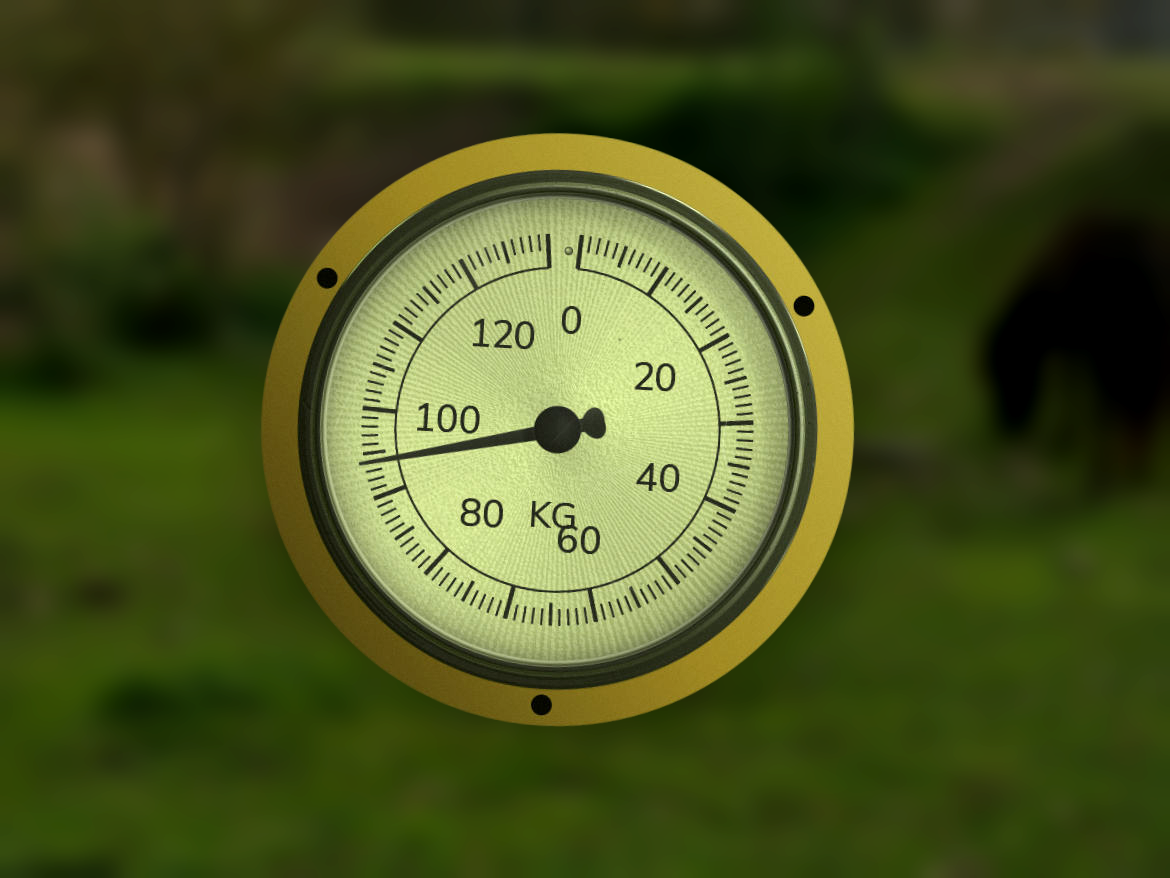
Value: 94 kg
